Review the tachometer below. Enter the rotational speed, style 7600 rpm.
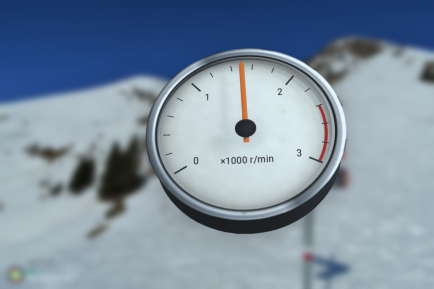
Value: 1500 rpm
